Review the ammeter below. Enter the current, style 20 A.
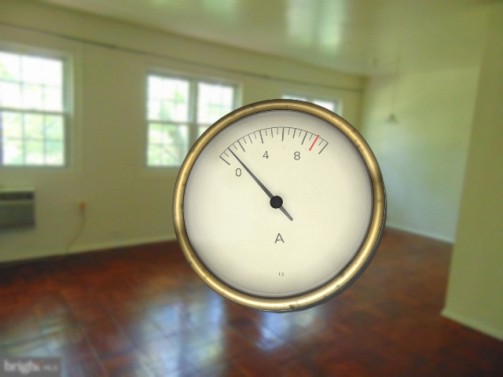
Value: 1 A
